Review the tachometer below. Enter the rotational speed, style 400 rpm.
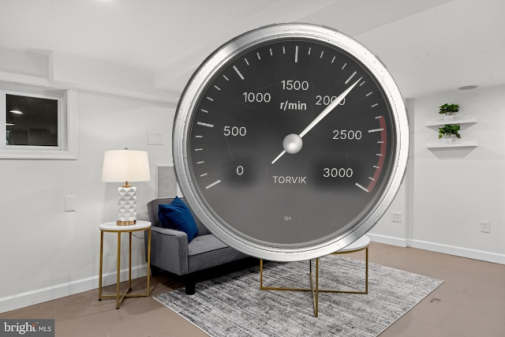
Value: 2050 rpm
